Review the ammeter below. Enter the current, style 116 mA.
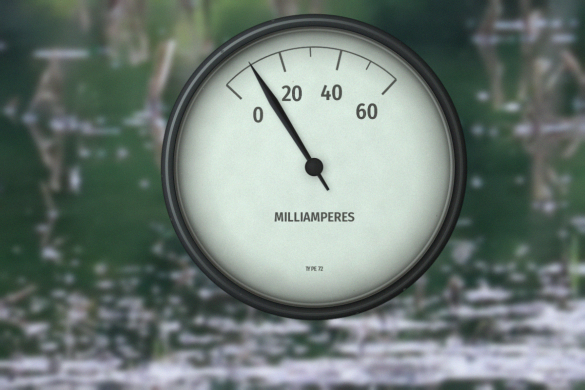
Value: 10 mA
